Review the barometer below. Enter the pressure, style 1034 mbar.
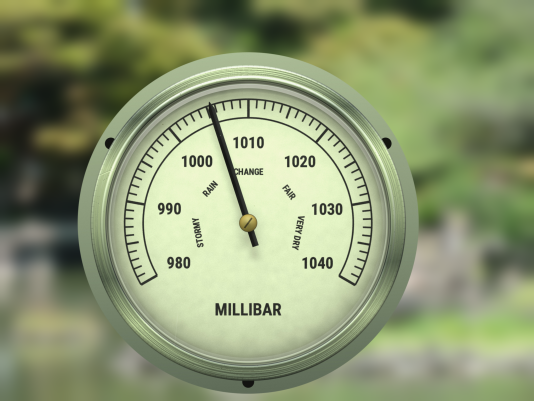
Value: 1005.5 mbar
